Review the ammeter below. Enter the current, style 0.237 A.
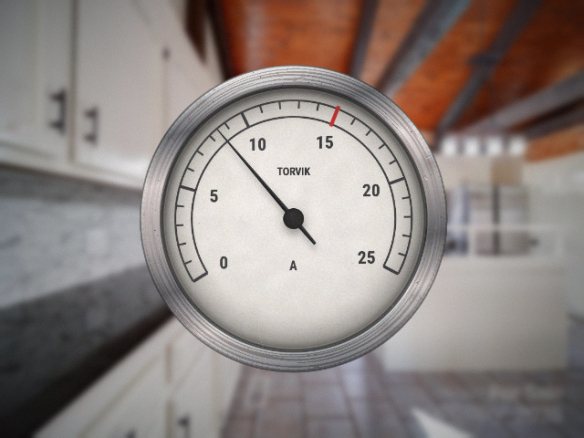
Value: 8.5 A
